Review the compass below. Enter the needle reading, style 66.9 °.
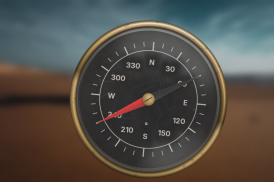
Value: 240 °
